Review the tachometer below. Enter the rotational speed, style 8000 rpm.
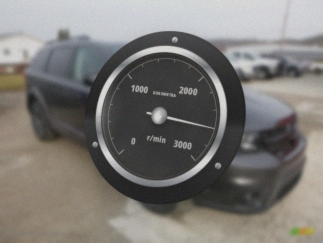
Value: 2600 rpm
